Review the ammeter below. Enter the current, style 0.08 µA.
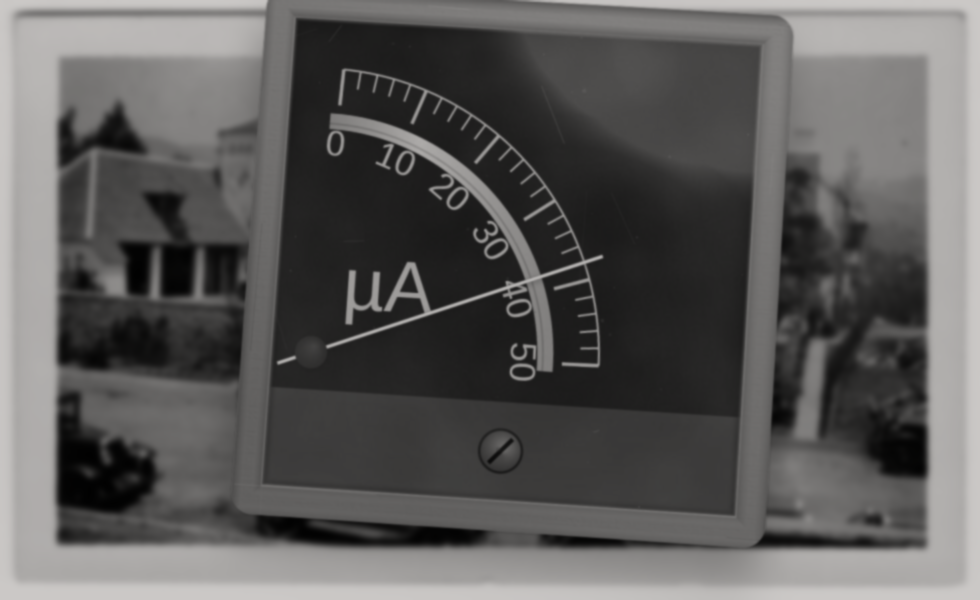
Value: 38 µA
